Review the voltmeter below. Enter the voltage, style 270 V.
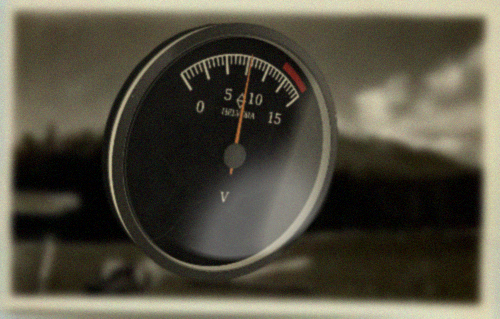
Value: 7.5 V
